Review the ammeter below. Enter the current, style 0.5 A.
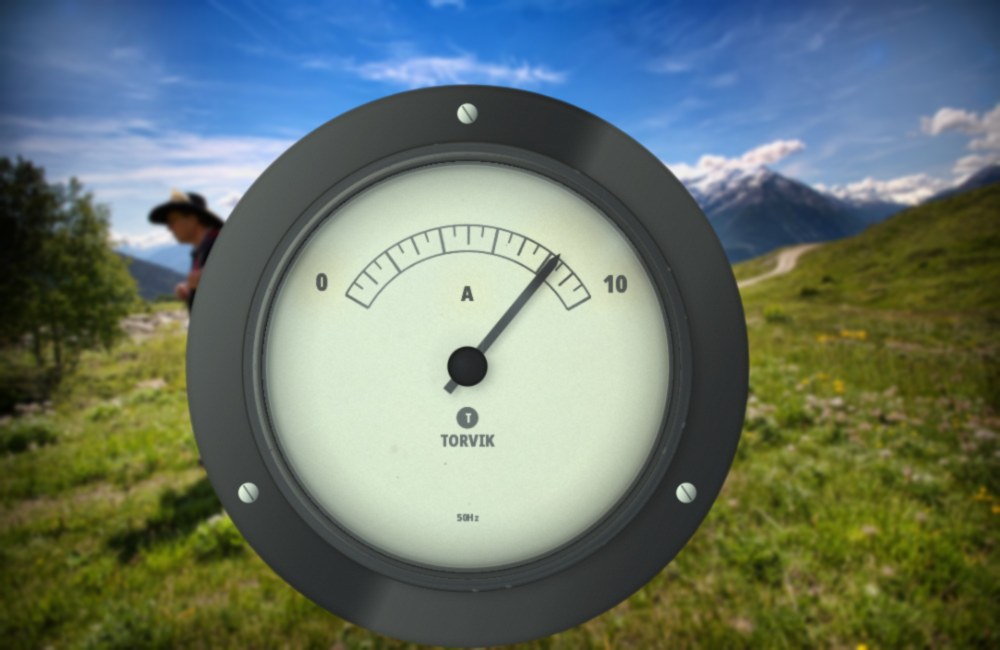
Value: 8.25 A
